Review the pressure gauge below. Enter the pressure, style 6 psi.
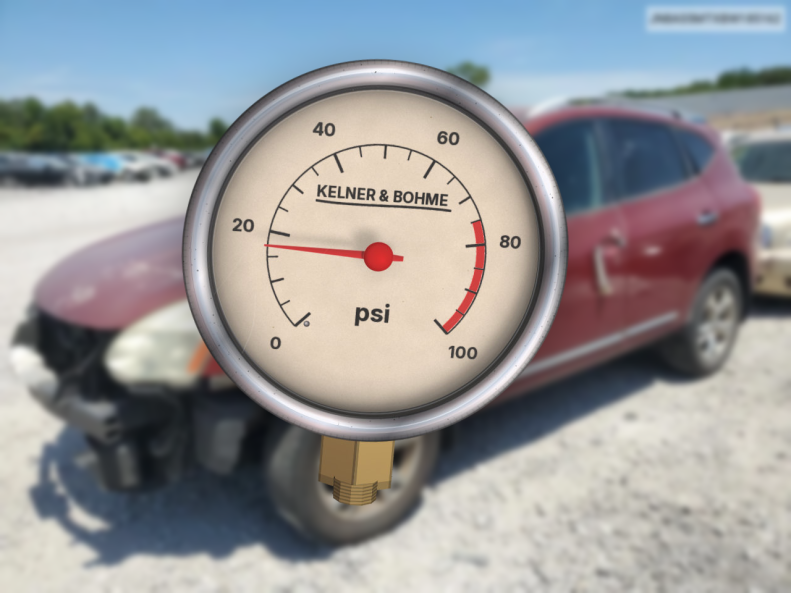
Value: 17.5 psi
